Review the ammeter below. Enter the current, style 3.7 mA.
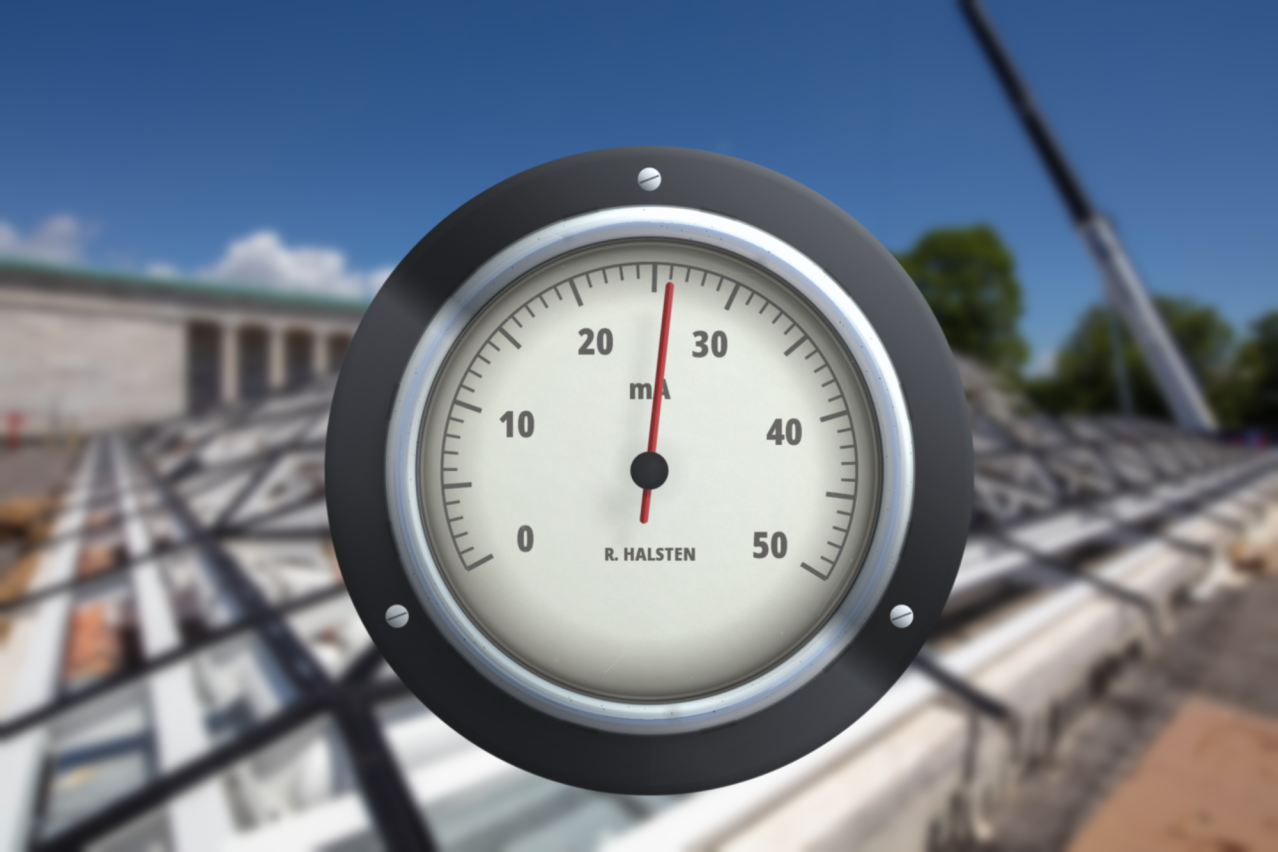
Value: 26 mA
